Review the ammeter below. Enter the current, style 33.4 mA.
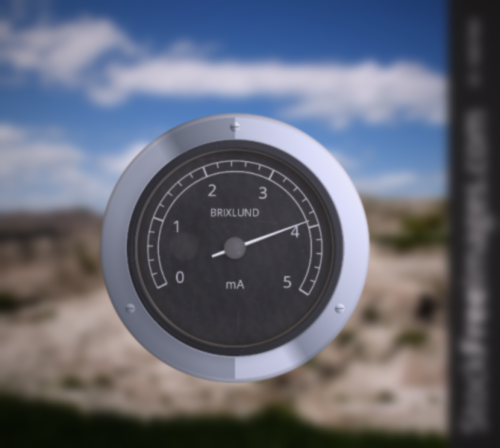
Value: 3.9 mA
